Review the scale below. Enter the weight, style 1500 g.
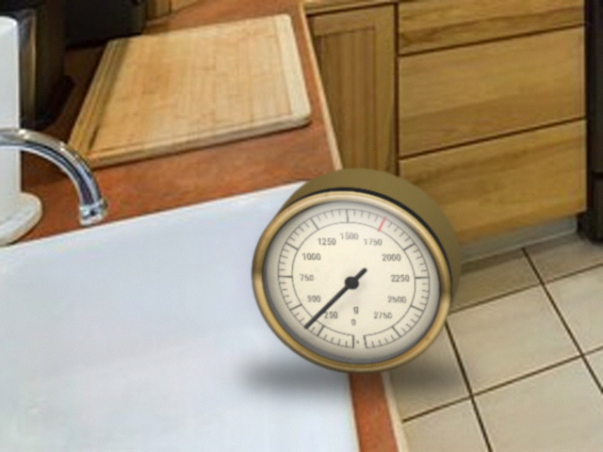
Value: 350 g
